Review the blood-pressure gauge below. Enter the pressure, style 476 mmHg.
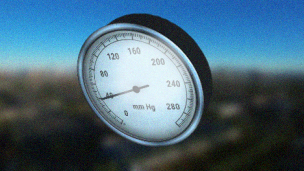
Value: 40 mmHg
